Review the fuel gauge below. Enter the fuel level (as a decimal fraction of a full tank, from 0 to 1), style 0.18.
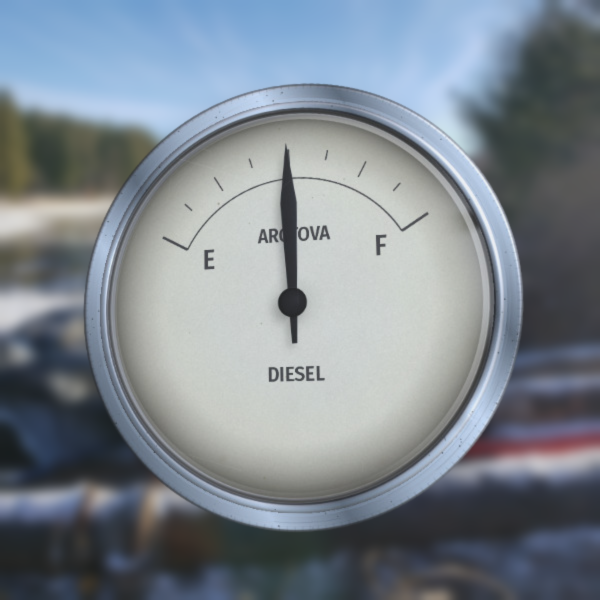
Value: 0.5
